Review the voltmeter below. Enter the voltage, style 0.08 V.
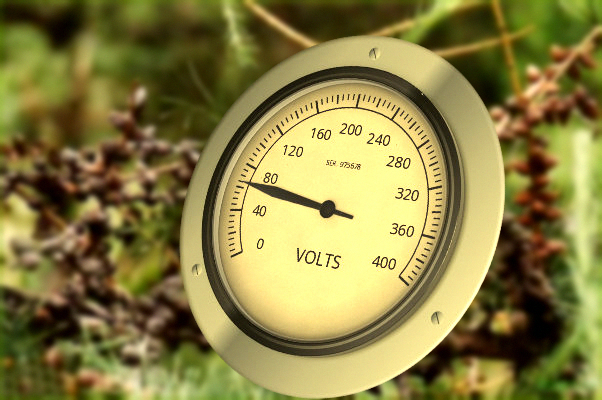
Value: 65 V
